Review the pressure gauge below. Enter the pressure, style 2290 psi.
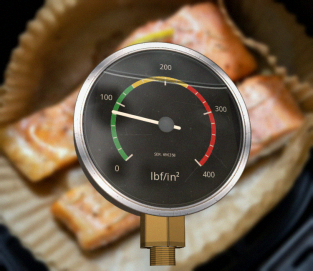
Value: 80 psi
